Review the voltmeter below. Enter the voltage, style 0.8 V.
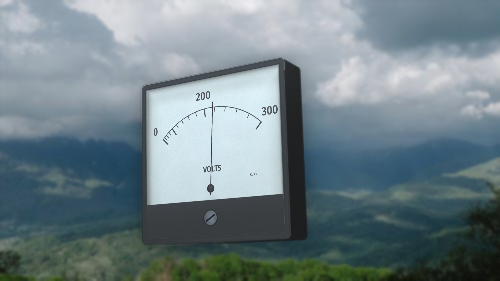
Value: 220 V
